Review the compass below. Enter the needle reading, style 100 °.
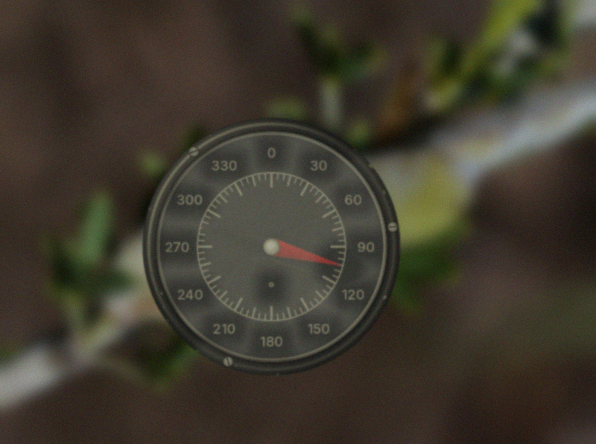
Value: 105 °
